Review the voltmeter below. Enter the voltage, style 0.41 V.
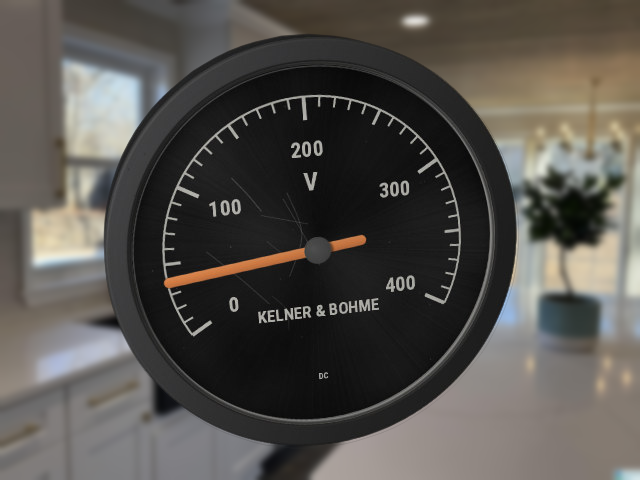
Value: 40 V
